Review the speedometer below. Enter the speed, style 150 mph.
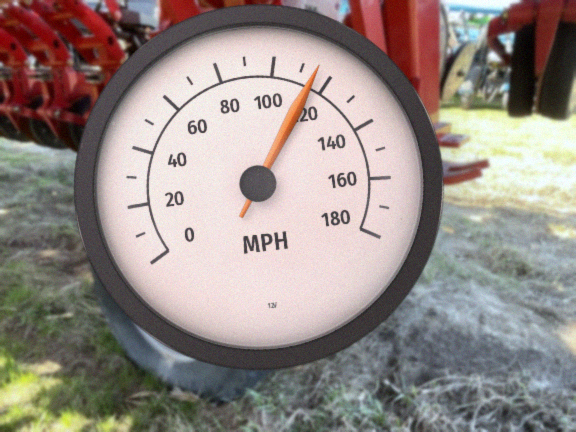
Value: 115 mph
